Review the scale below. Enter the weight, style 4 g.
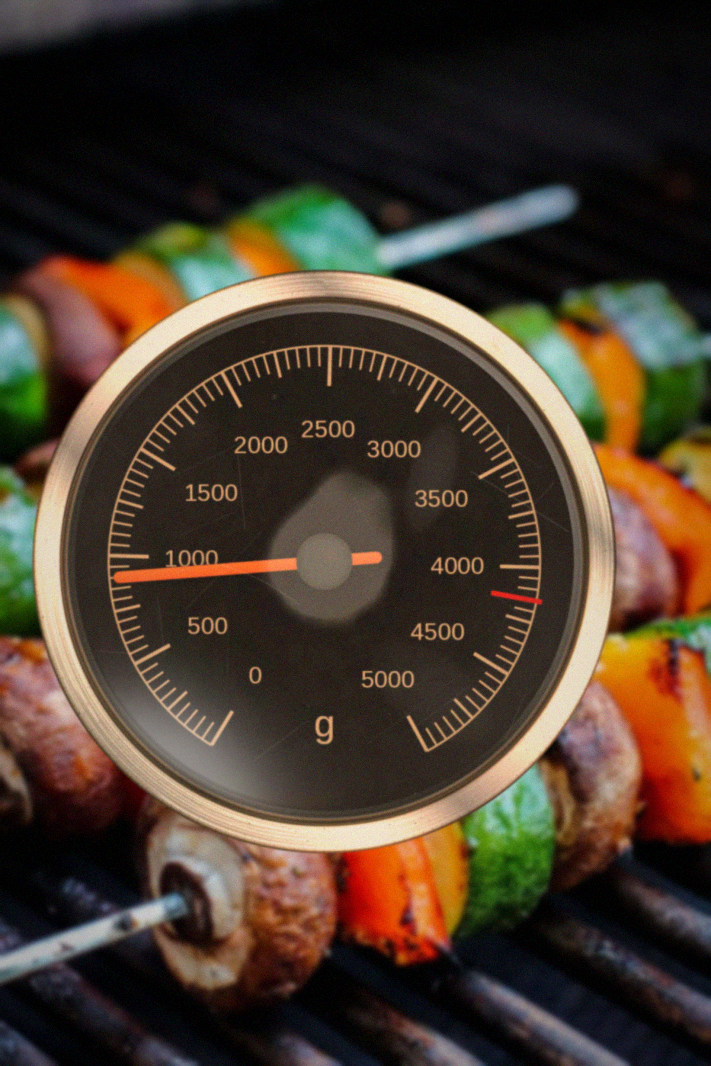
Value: 900 g
